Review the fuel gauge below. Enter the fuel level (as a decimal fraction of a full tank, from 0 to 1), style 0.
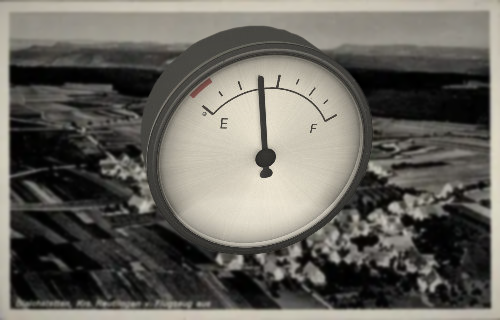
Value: 0.375
